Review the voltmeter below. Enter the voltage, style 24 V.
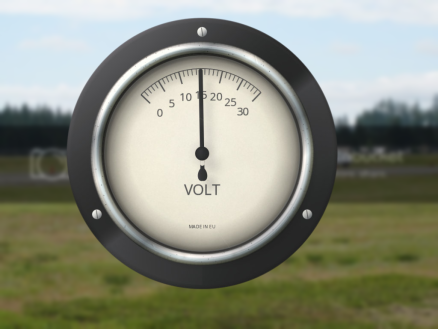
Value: 15 V
